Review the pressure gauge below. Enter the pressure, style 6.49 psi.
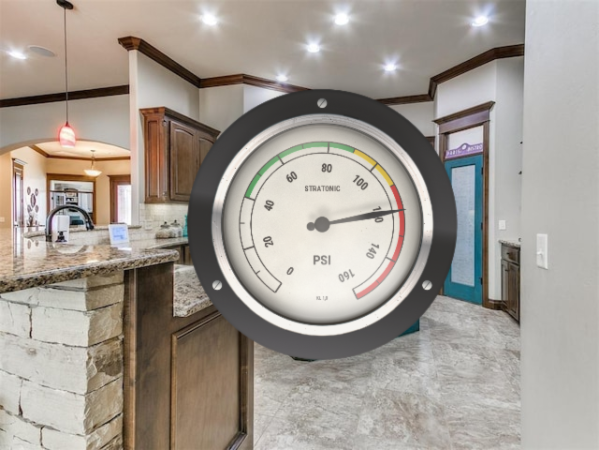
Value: 120 psi
